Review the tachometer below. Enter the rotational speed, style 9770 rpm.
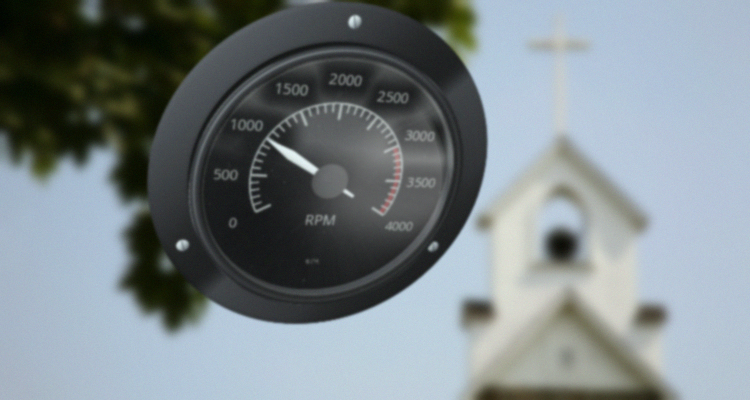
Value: 1000 rpm
